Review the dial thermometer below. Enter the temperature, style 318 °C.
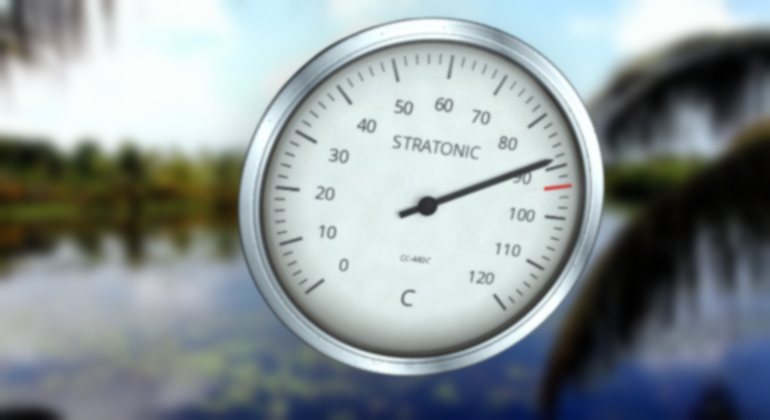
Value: 88 °C
